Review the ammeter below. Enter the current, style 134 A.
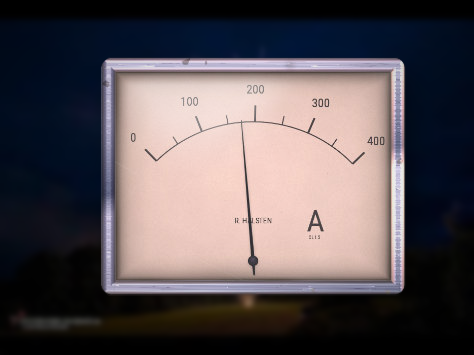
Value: 175 A
